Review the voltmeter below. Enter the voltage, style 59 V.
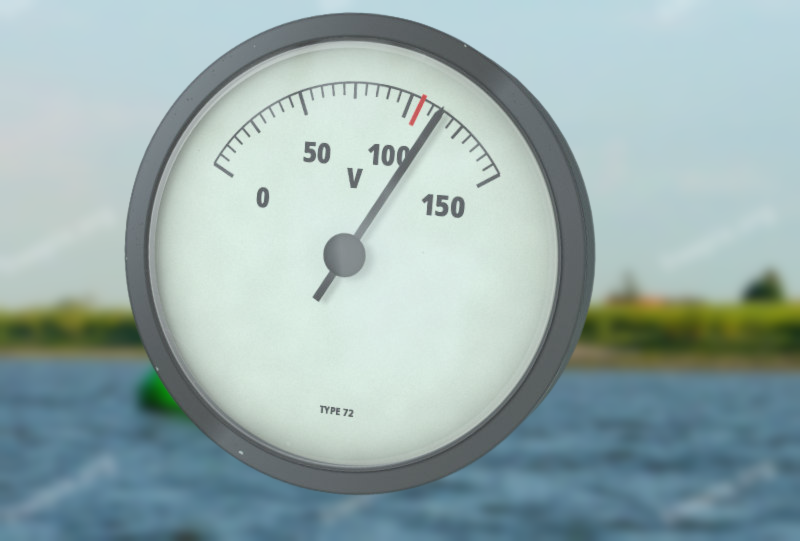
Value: 115 V
